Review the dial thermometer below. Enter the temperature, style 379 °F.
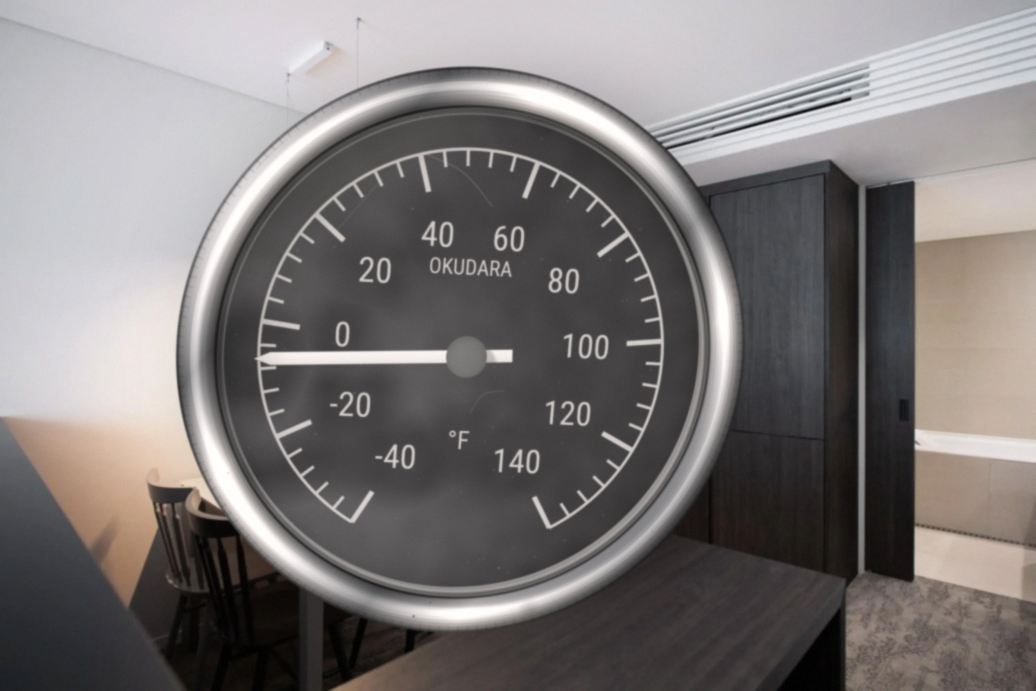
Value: -6 °F
